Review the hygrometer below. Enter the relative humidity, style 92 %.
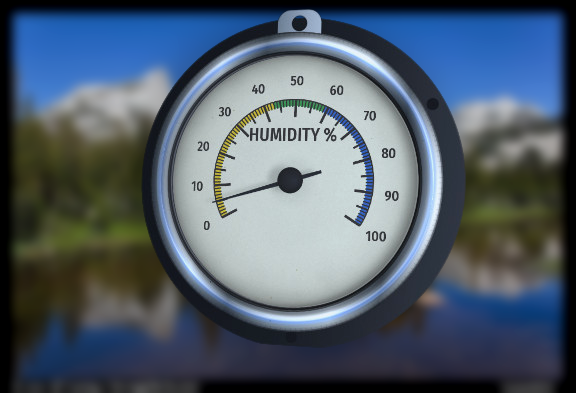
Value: 5 %
